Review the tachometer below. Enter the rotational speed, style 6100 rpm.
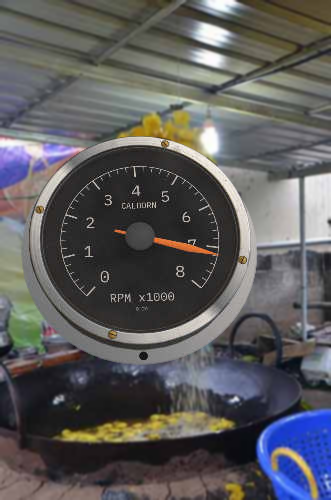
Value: 7200 rpm
